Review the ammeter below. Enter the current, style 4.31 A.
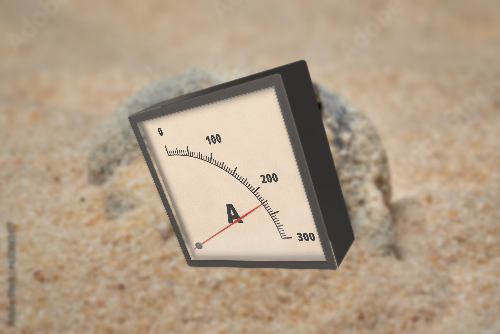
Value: 225 A
